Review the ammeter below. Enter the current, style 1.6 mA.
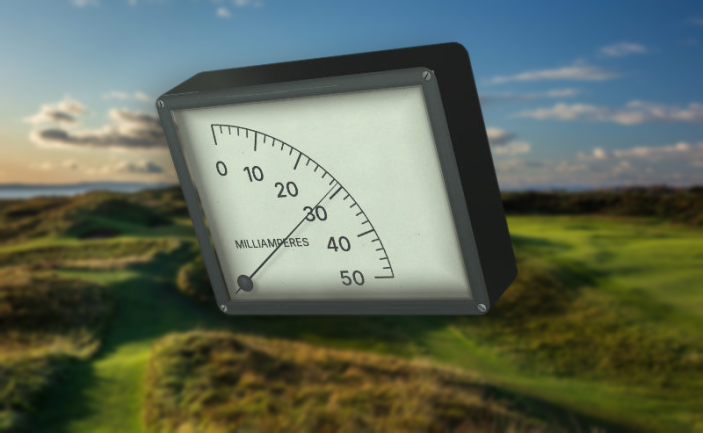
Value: 29 mA
